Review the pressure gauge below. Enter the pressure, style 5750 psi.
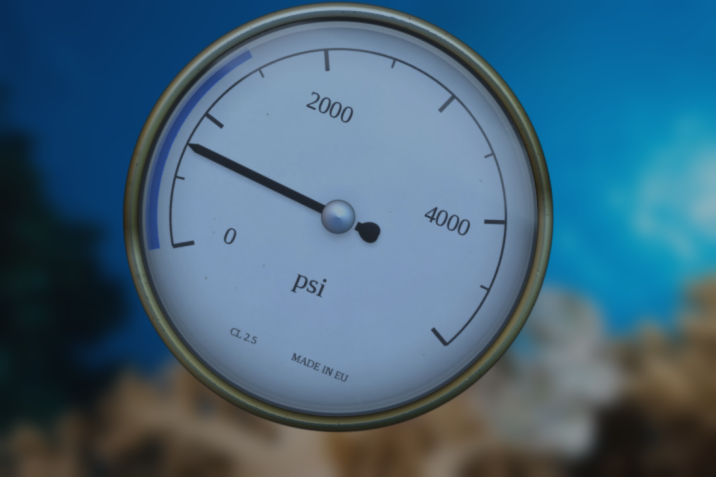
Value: 750 psi
